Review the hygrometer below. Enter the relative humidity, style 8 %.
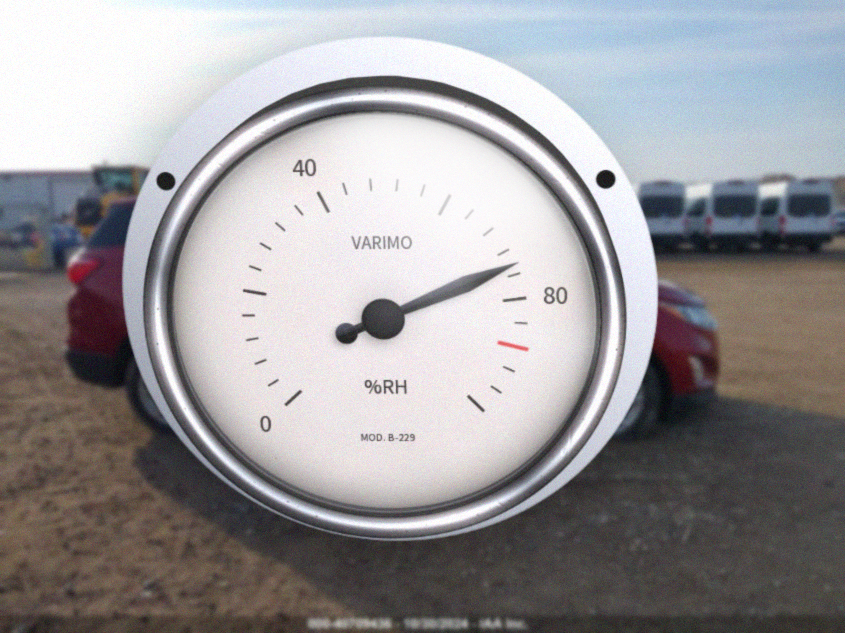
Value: 74 %
